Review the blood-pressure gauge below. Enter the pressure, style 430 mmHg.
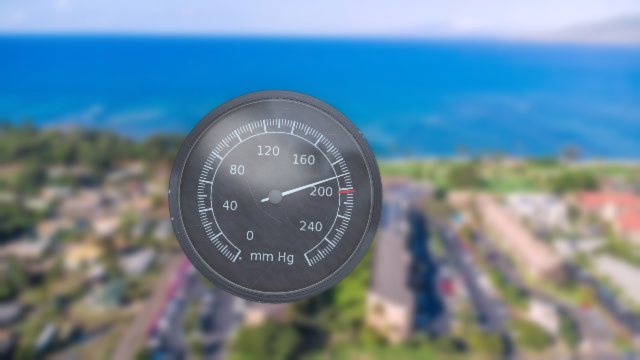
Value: 190 mmHg
